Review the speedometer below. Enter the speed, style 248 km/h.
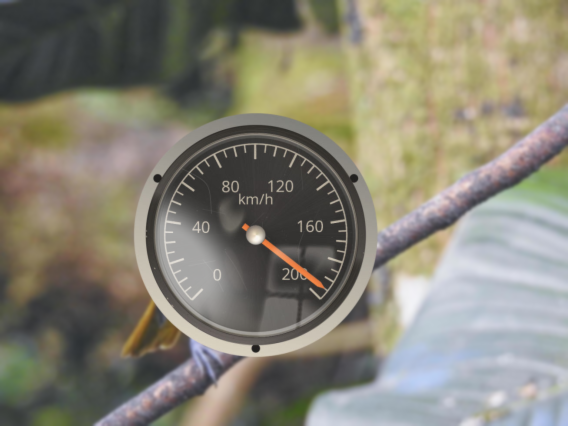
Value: 195 km/h
